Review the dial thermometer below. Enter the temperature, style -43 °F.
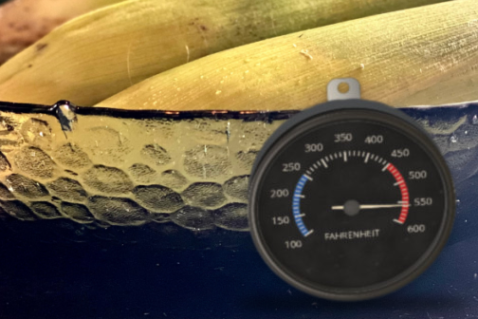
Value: 550 °F
